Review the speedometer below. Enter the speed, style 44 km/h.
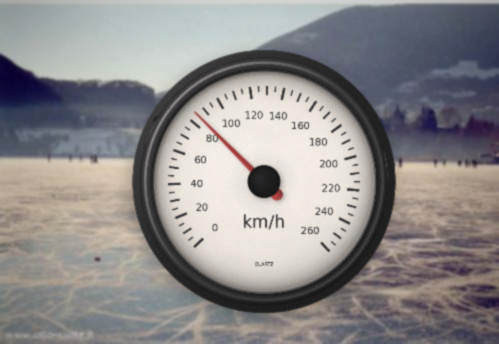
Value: 85 km/h
